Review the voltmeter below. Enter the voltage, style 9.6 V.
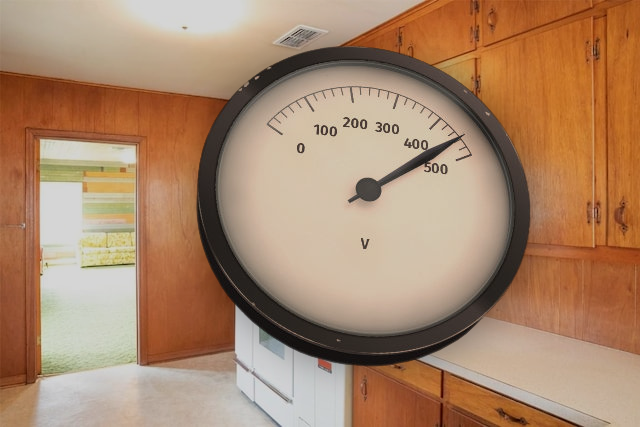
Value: 460 V
